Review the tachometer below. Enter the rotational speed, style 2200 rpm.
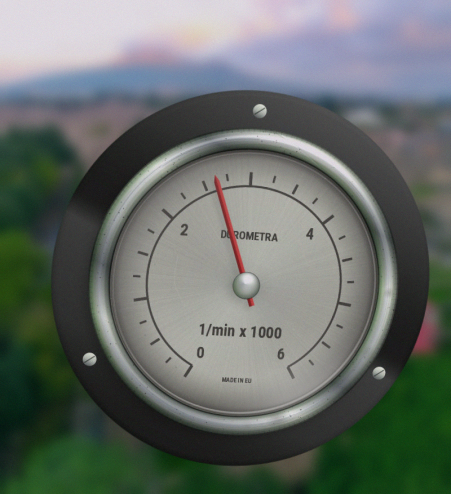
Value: 2625 rpm
